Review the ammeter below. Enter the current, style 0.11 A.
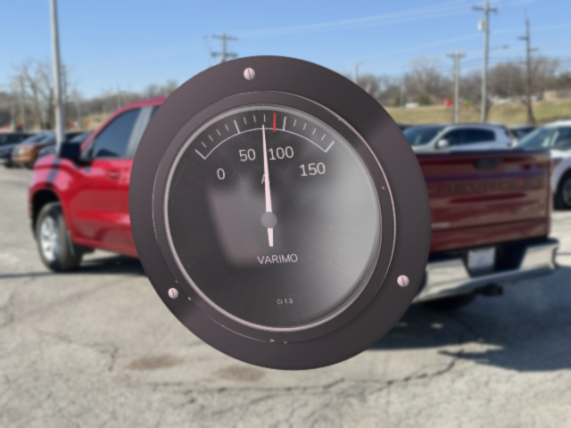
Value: 80 A
